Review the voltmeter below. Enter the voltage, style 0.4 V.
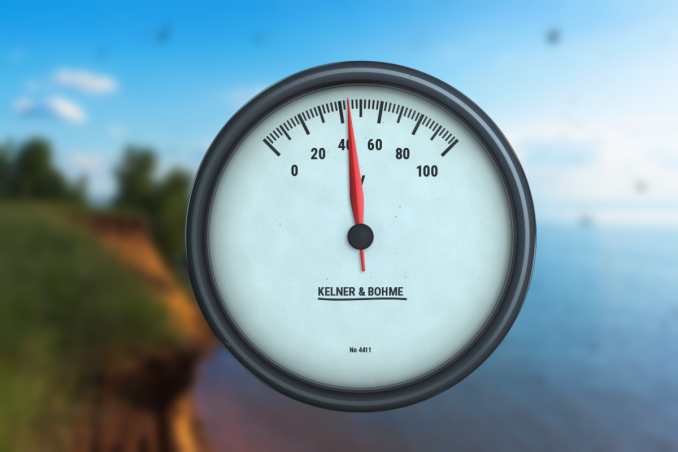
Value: 44 V
